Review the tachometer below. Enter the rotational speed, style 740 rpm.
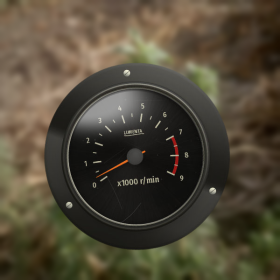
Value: 250 rpm
